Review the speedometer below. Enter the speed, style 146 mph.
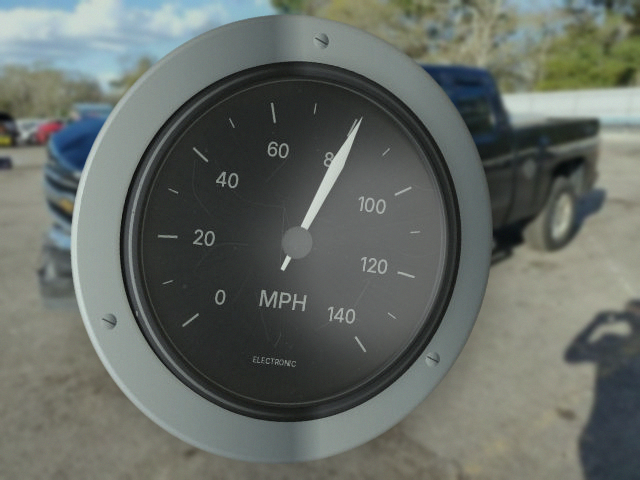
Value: 80 mph
